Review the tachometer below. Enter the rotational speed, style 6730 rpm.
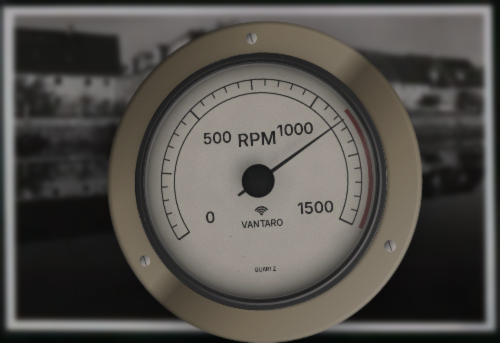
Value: 1125 rpm
